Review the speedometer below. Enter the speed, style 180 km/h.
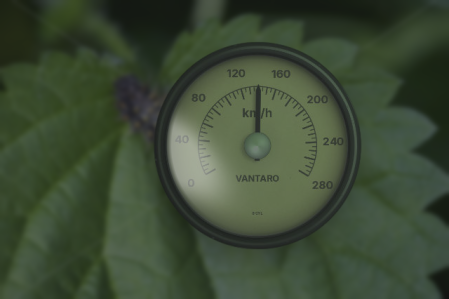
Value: 140 km/h
